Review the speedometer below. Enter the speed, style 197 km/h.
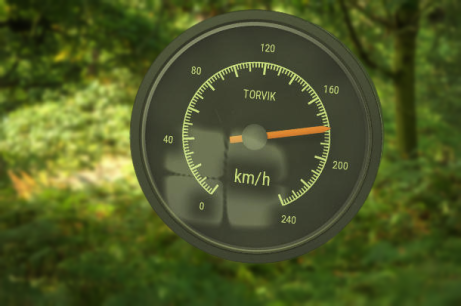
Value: 180 km/h
